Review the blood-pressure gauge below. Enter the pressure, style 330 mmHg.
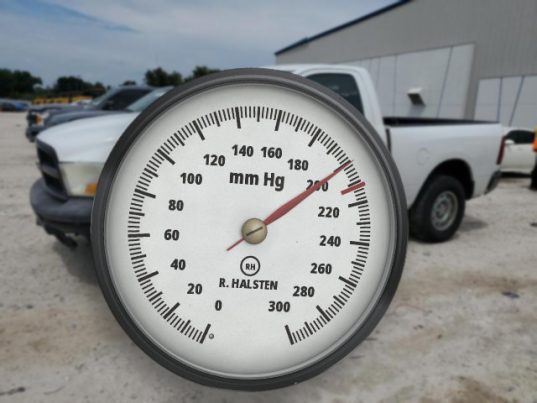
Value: 200 mmHg
